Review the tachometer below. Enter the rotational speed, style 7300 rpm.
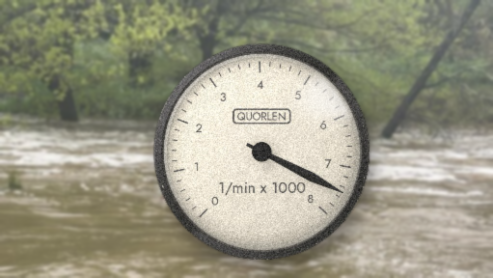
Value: 7500 rpm
